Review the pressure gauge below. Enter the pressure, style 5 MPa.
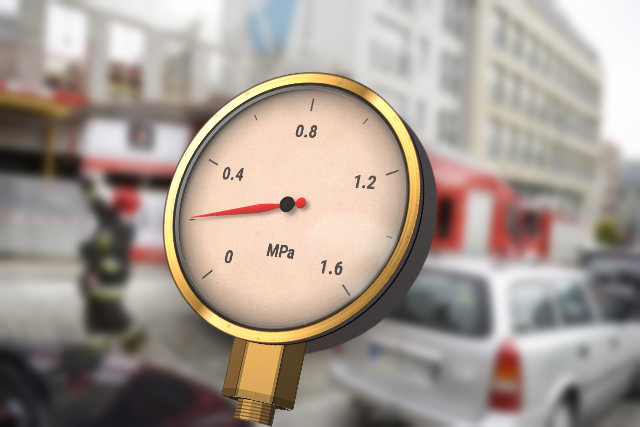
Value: 0.2 MPa
